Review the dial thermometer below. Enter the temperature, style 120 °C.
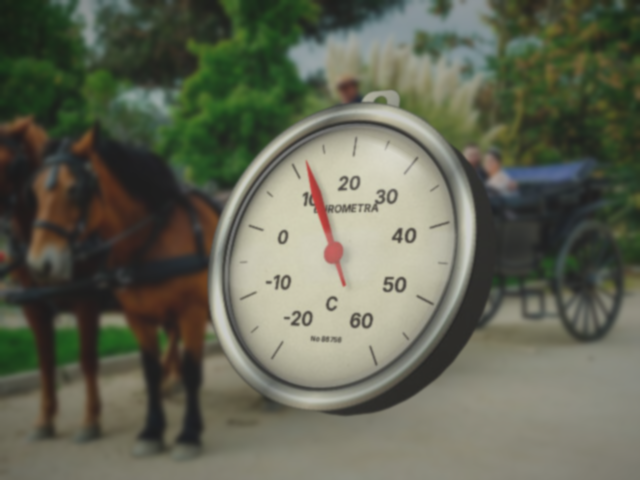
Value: 12.5 °C
